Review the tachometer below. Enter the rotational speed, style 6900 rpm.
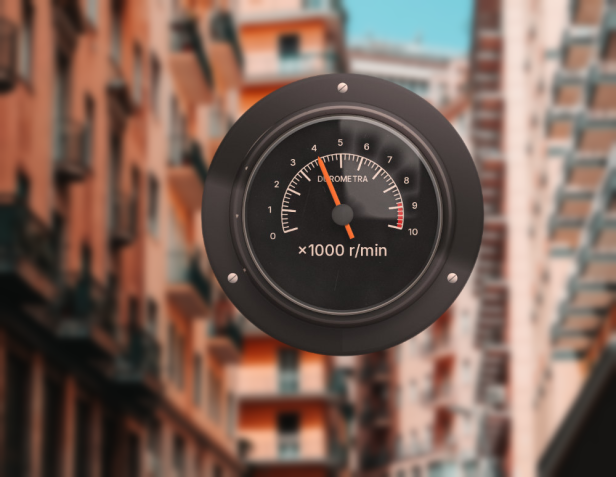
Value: 4000 rpm
